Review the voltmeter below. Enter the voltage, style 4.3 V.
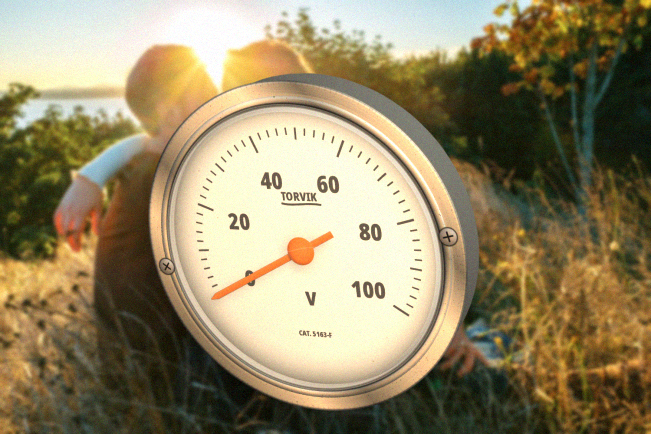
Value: 0 V
